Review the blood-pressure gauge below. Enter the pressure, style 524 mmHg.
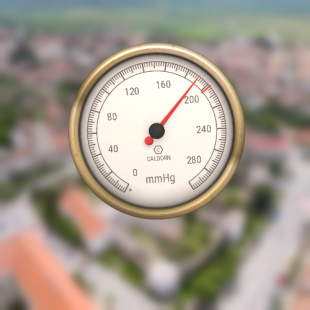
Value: 190 mmHg
